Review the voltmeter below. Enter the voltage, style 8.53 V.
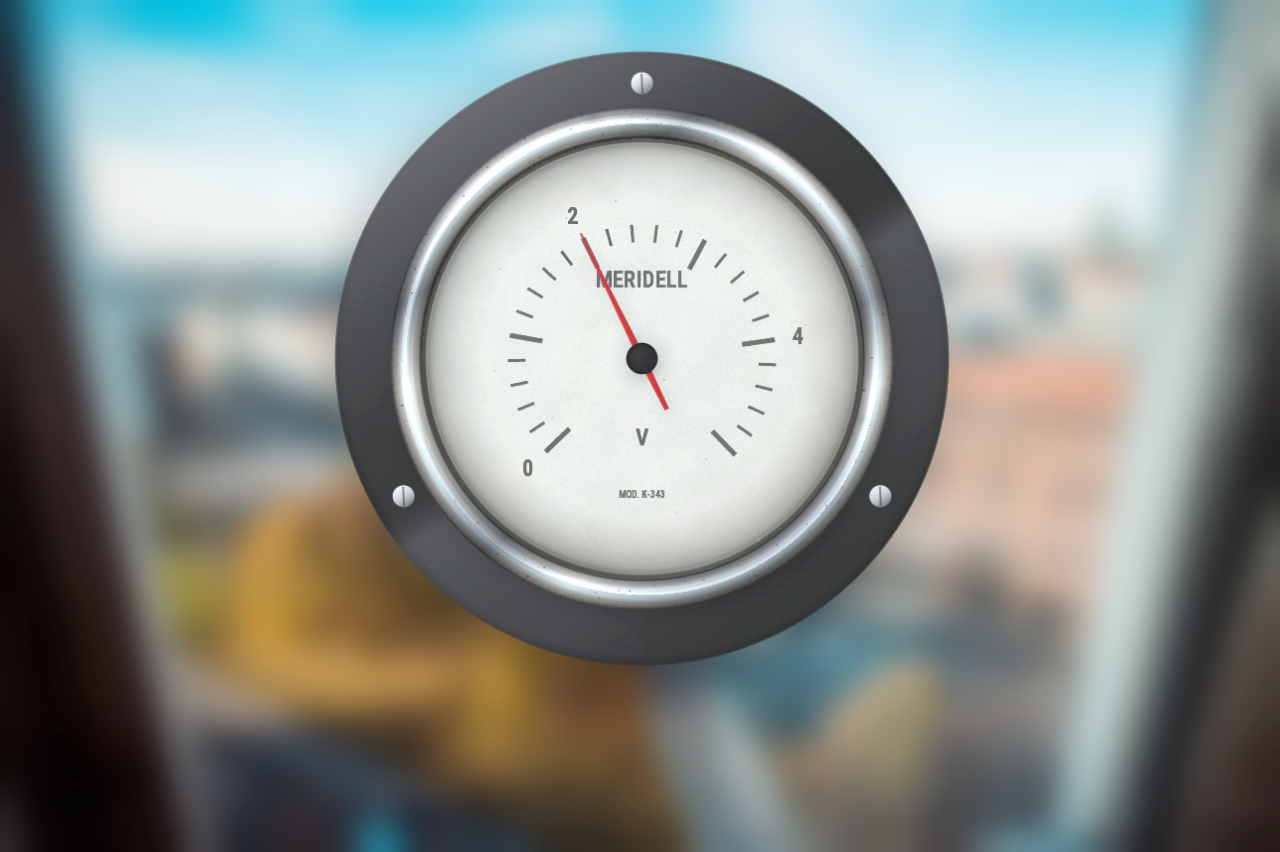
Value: 2 V
